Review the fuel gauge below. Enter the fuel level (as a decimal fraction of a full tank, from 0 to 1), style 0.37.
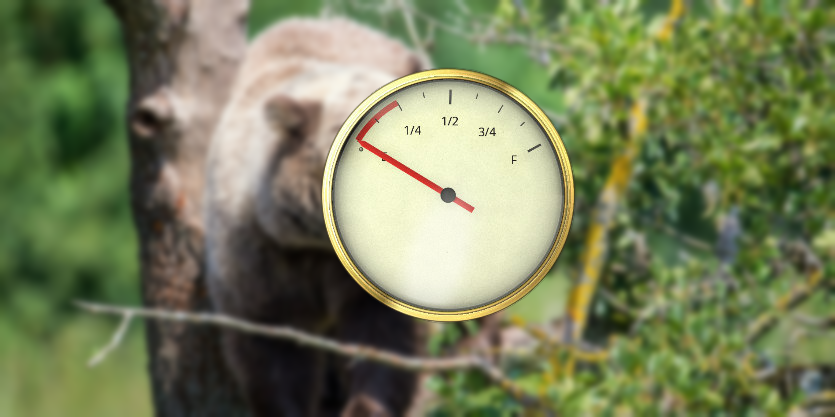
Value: 0
